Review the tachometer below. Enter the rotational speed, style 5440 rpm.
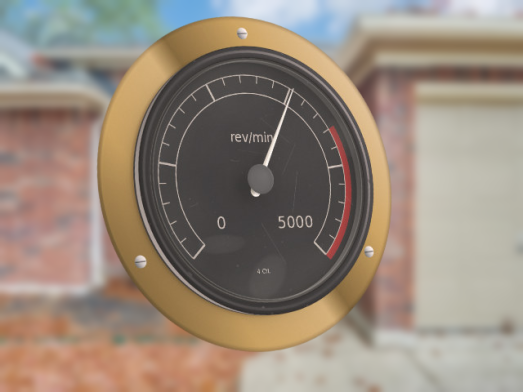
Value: 3000 rpm
